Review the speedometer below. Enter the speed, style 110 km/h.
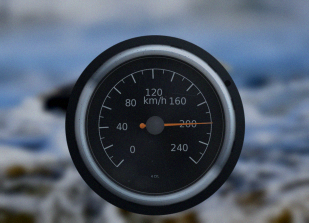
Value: 200 km/h
